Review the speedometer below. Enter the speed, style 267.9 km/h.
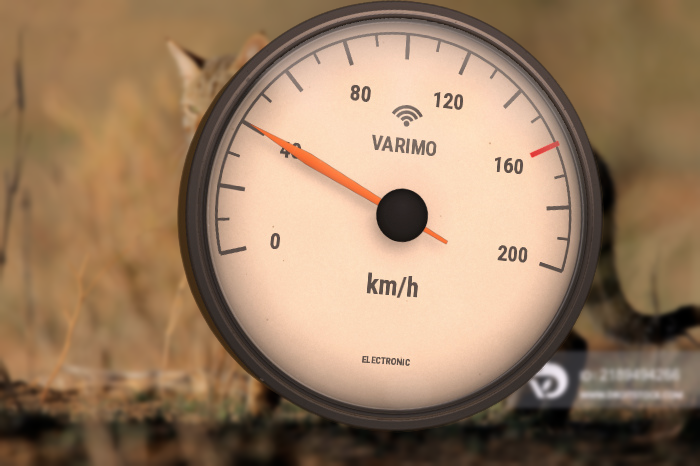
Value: 40 km/h
